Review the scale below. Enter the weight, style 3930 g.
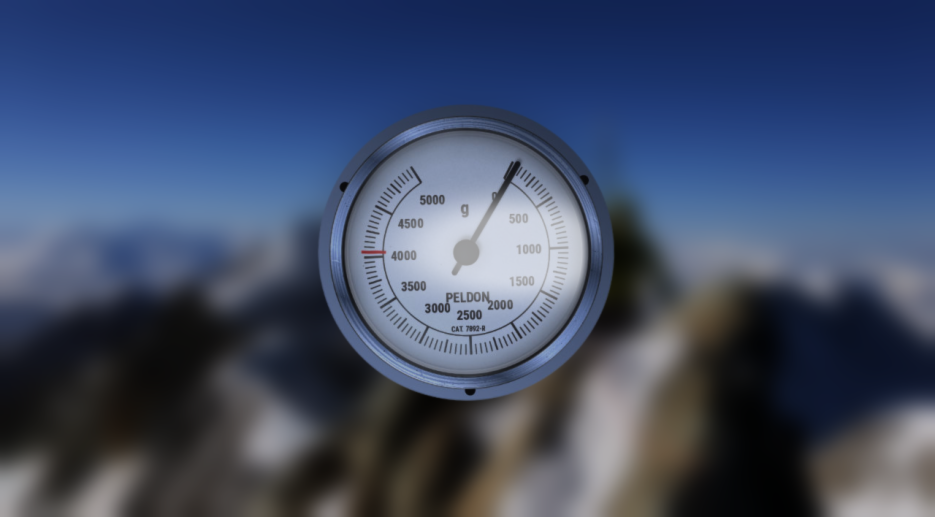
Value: 50 g
